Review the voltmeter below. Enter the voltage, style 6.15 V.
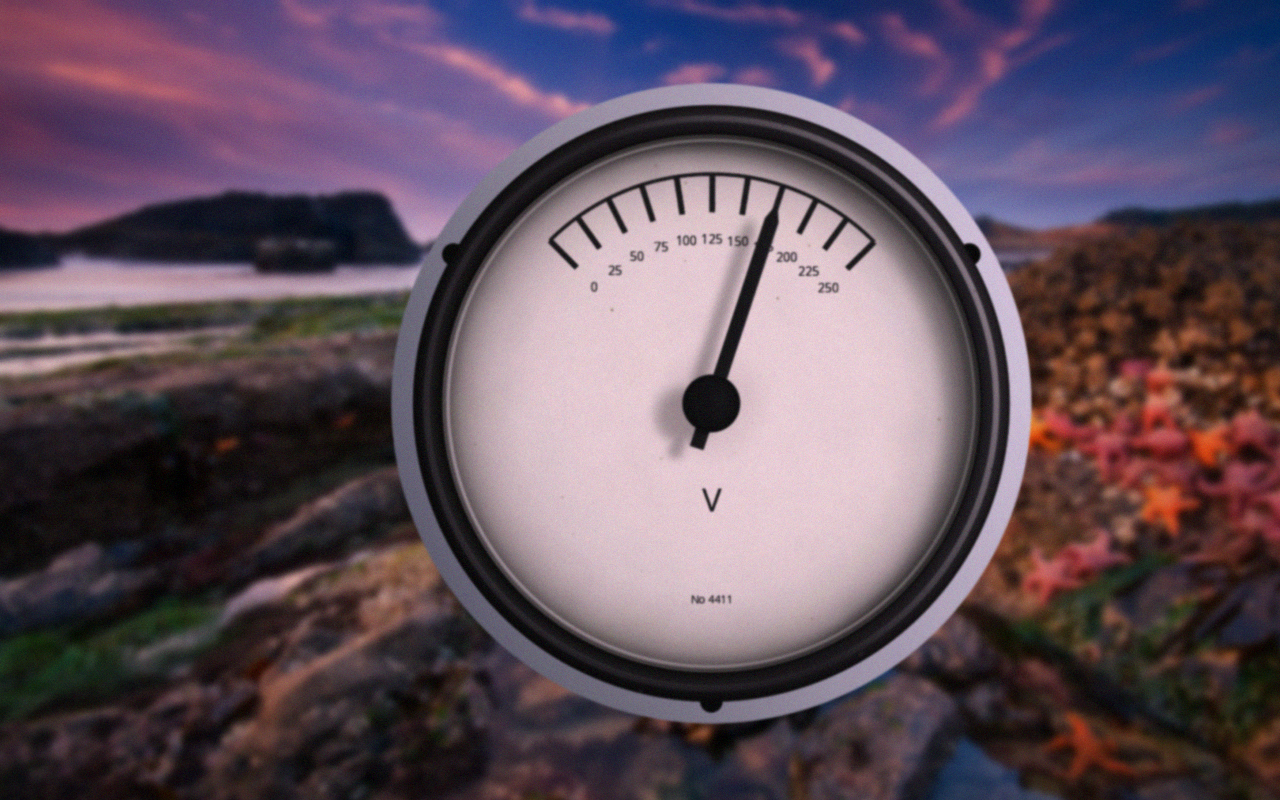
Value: 175 V
